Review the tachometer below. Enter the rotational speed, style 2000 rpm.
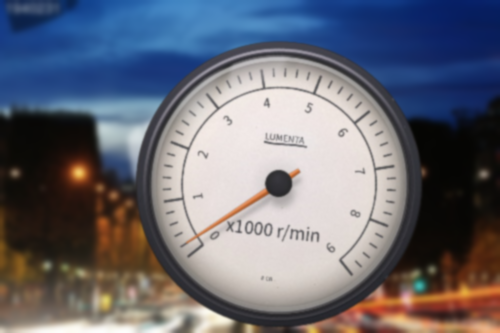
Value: 200 rpm
